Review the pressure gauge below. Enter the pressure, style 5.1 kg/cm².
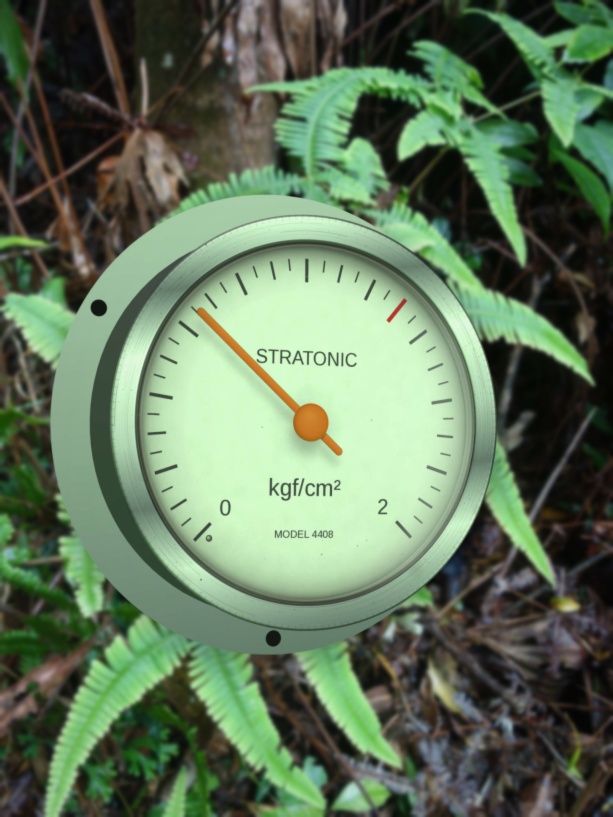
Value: 0.65 kg/cm²
